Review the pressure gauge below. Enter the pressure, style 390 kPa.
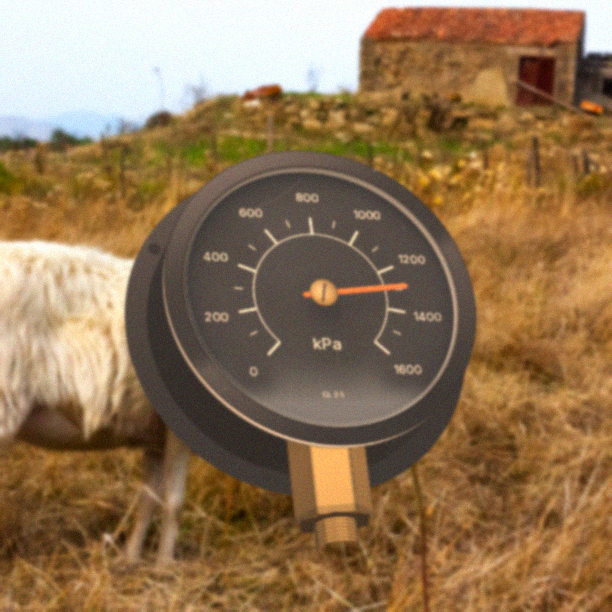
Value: 1300 kPa
